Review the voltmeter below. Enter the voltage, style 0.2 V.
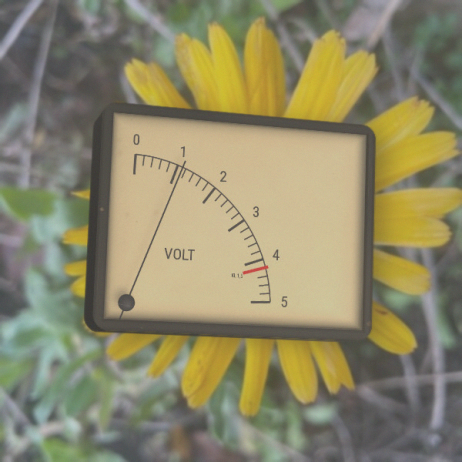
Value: 1.1 V
